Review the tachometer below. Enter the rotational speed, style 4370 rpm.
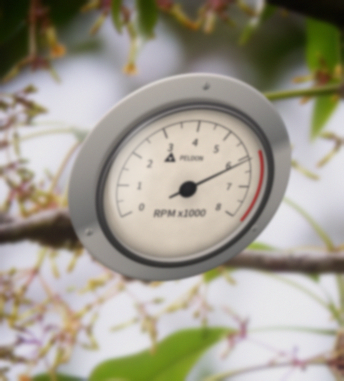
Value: 6000 rpm
